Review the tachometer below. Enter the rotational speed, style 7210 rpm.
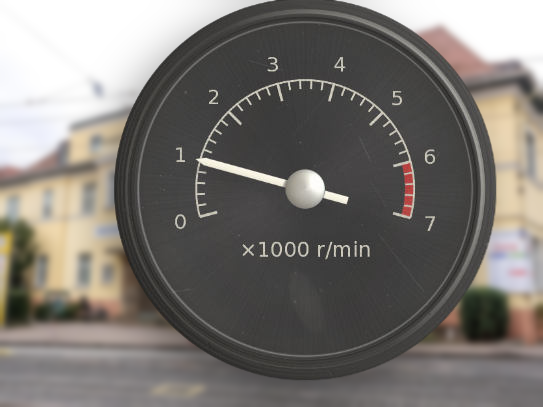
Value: 1000 rpm
